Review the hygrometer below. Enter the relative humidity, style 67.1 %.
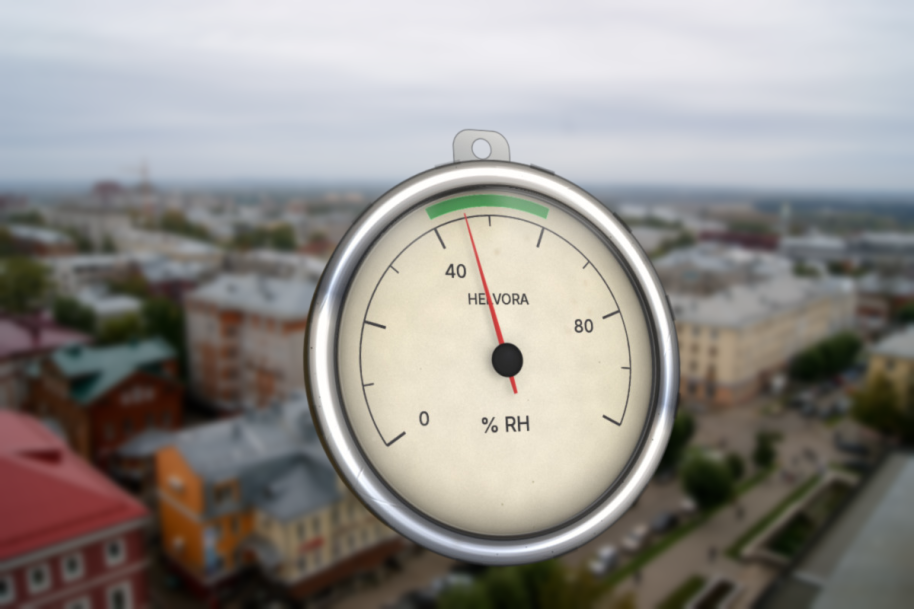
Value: 45 %
